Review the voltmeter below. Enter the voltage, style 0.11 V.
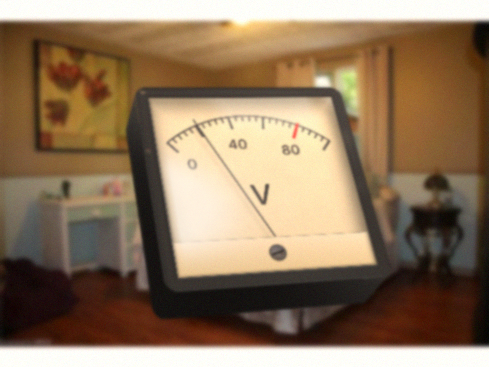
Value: 20 V
